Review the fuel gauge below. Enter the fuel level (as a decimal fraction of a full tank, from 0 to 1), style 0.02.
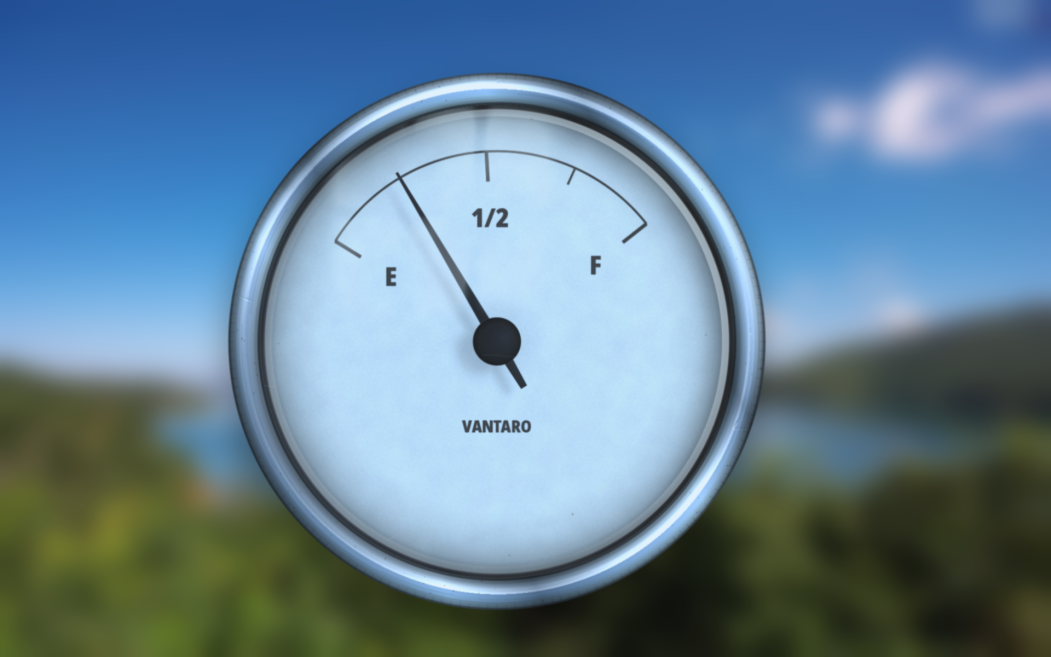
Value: 0.25
